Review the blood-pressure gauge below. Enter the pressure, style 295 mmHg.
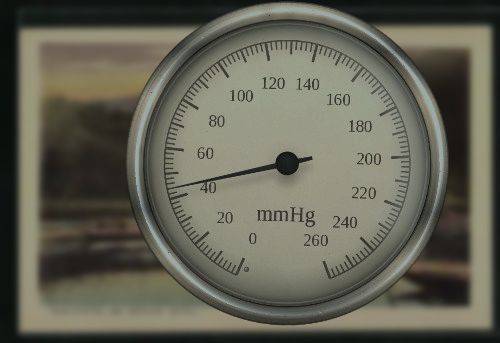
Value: 44 mmHg
